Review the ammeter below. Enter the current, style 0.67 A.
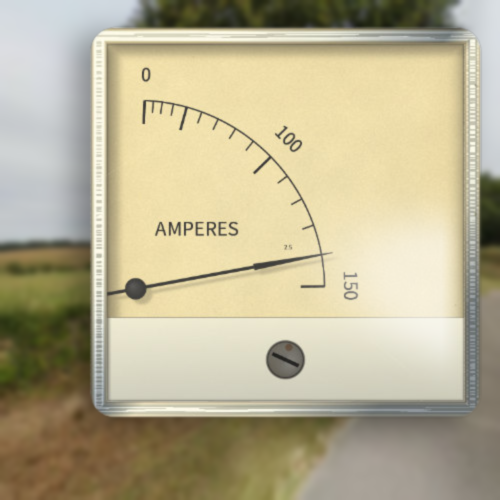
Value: 140 A
